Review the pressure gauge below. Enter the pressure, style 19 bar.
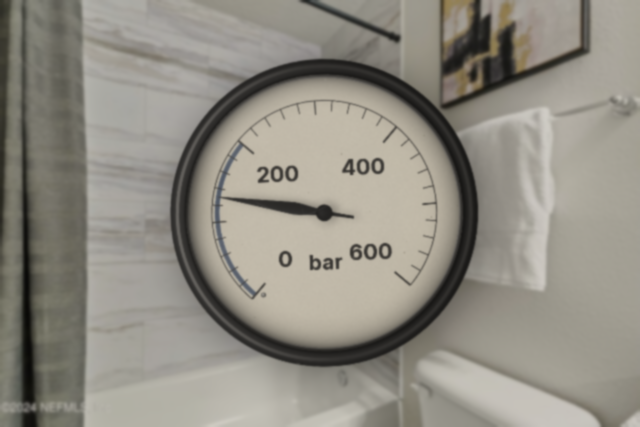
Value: 130 bar
